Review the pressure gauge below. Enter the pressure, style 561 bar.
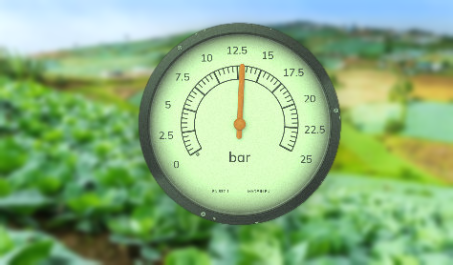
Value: 13 bar
